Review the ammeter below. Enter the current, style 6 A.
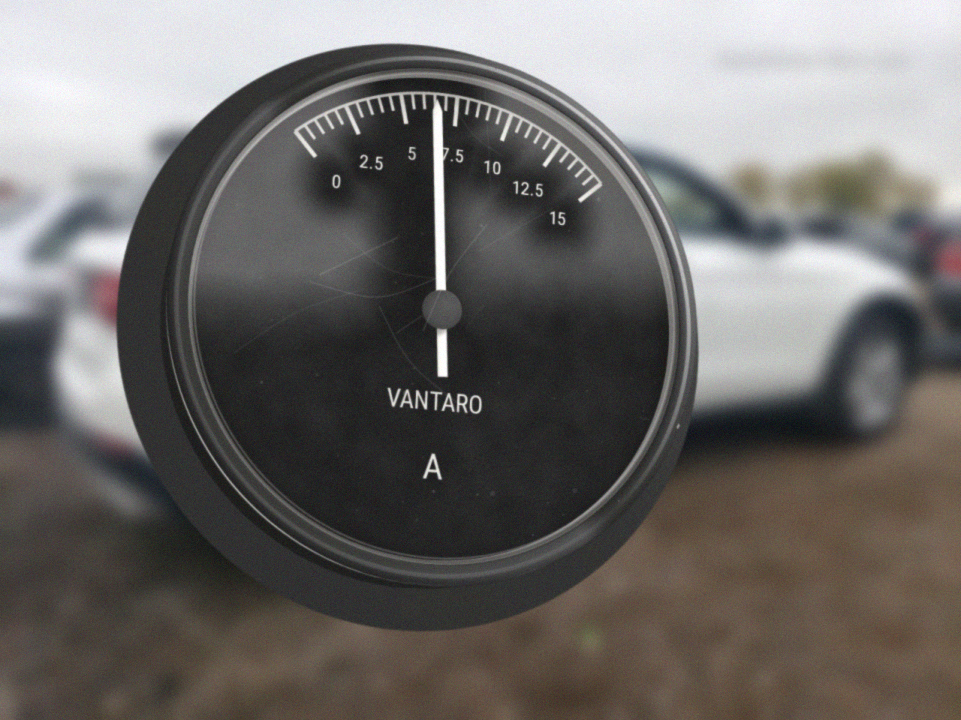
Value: 6.5 A
